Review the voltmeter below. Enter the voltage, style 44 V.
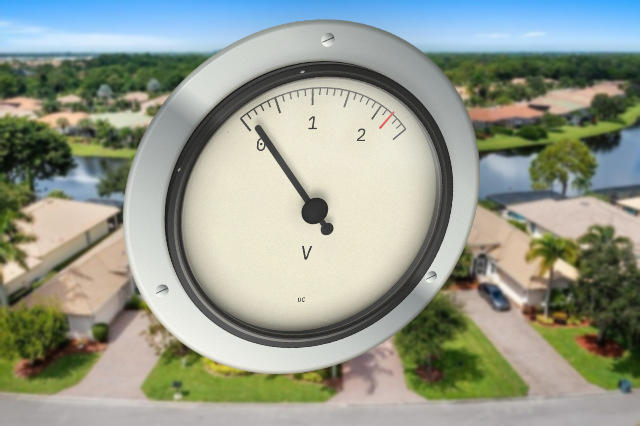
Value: 0.1 V
